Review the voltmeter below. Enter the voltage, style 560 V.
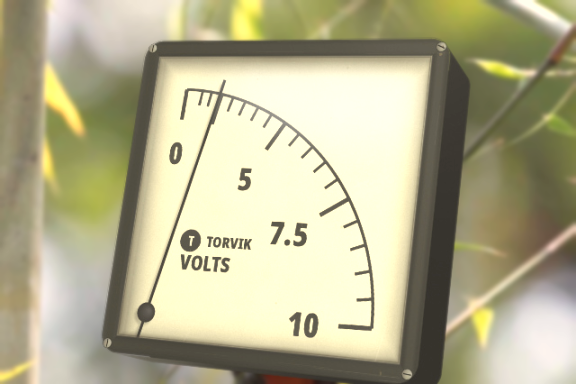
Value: 2.5 V
